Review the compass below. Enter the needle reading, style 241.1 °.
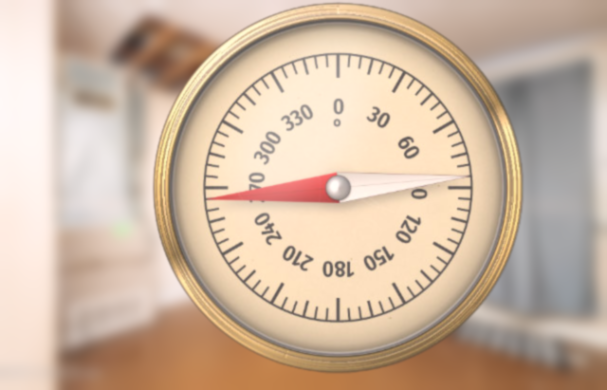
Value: 265 °
